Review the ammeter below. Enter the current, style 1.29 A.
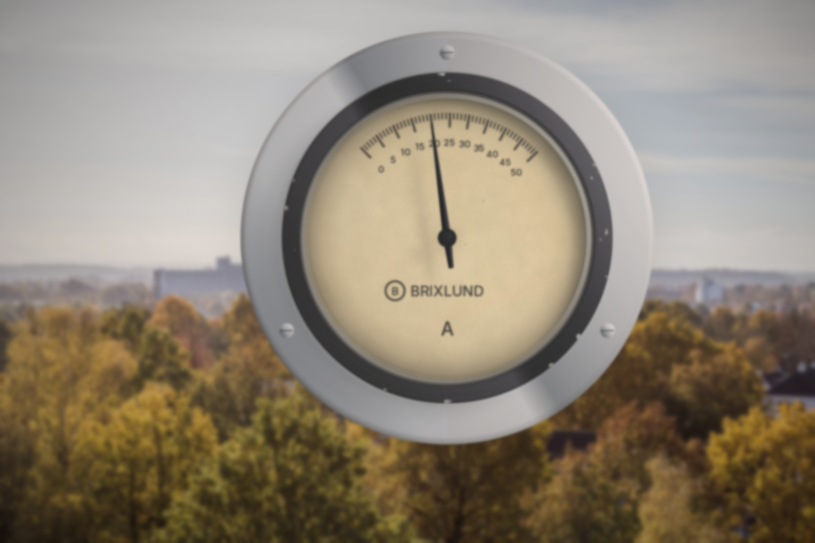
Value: 20 A
